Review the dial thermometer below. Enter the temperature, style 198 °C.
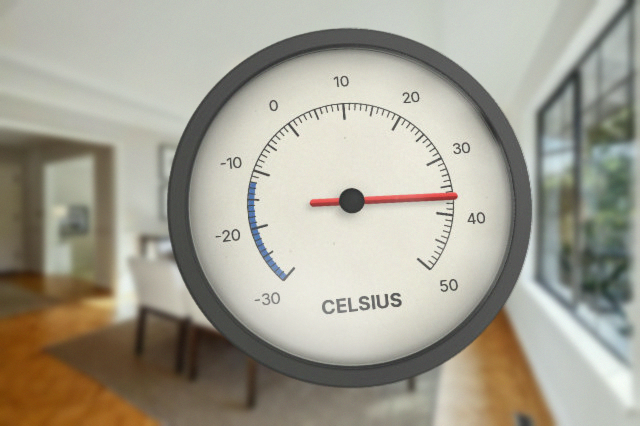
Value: 37 °C
